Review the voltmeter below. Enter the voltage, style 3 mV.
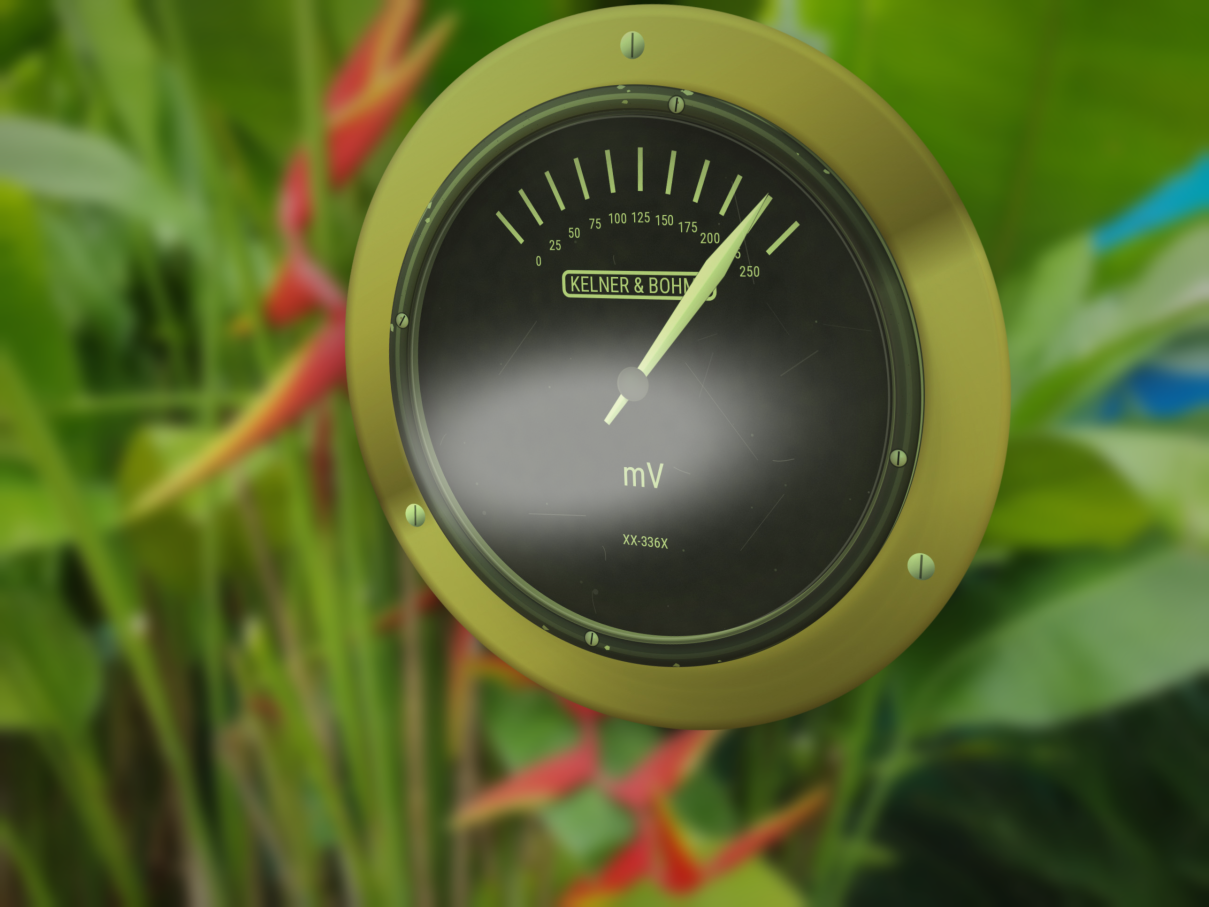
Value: 225 mV
